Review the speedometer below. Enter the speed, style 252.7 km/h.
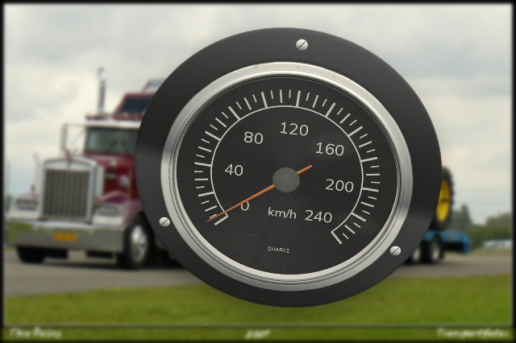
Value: 5 km/h
